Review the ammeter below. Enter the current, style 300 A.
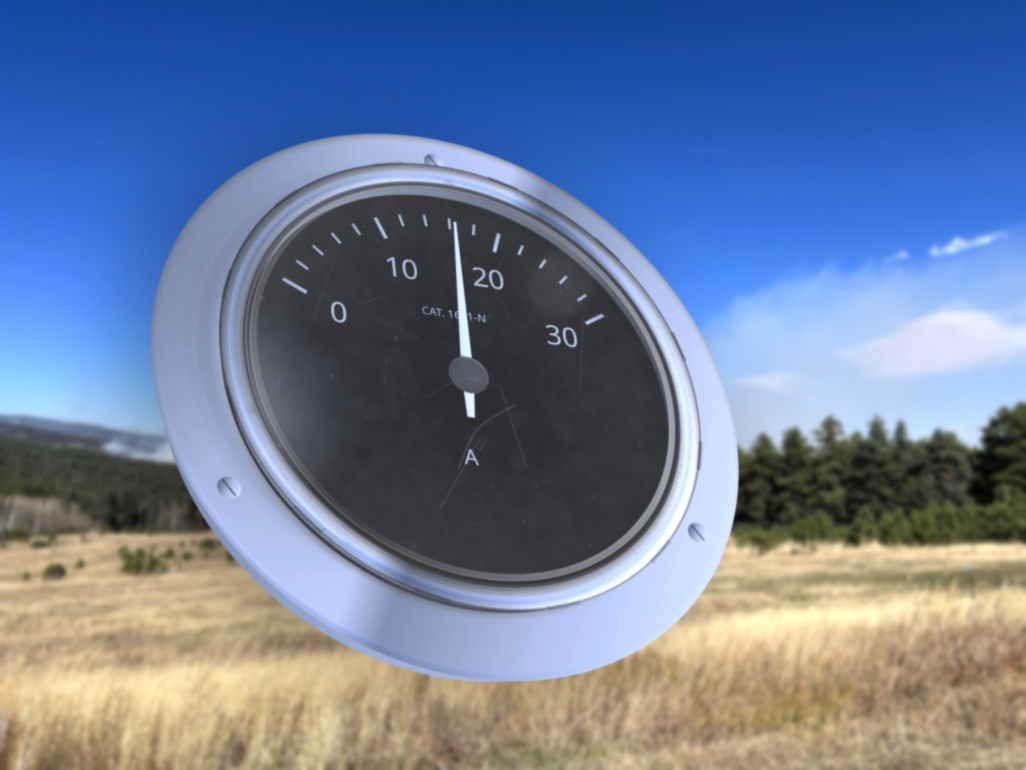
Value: 16 A
